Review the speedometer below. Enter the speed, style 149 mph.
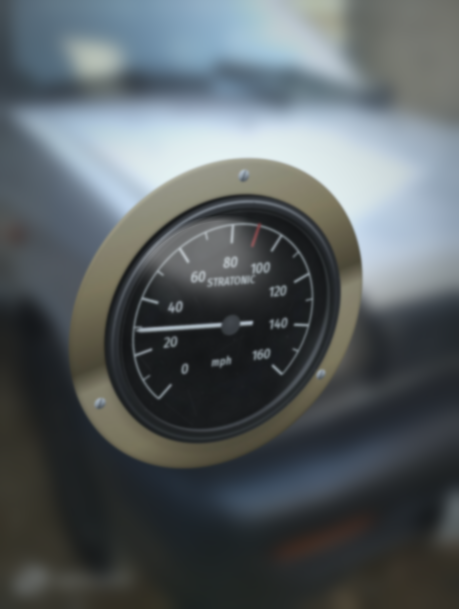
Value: 30 mph
